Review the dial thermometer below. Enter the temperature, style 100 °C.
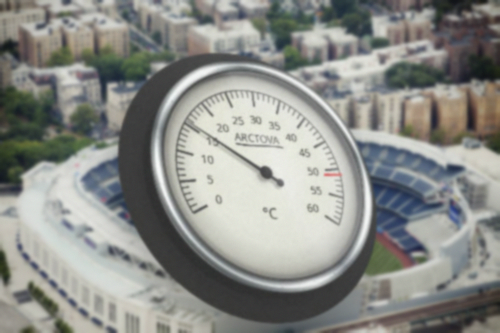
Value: 15 °C
